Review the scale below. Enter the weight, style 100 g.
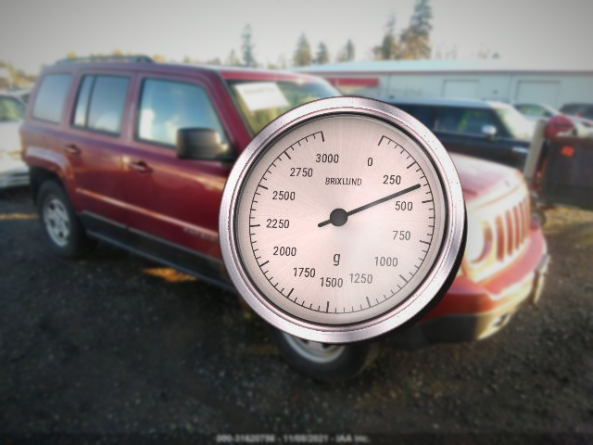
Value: 400 g
